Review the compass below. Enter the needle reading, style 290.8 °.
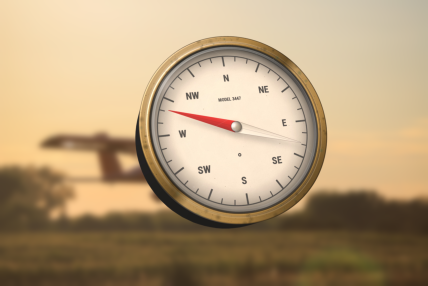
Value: 290 °
